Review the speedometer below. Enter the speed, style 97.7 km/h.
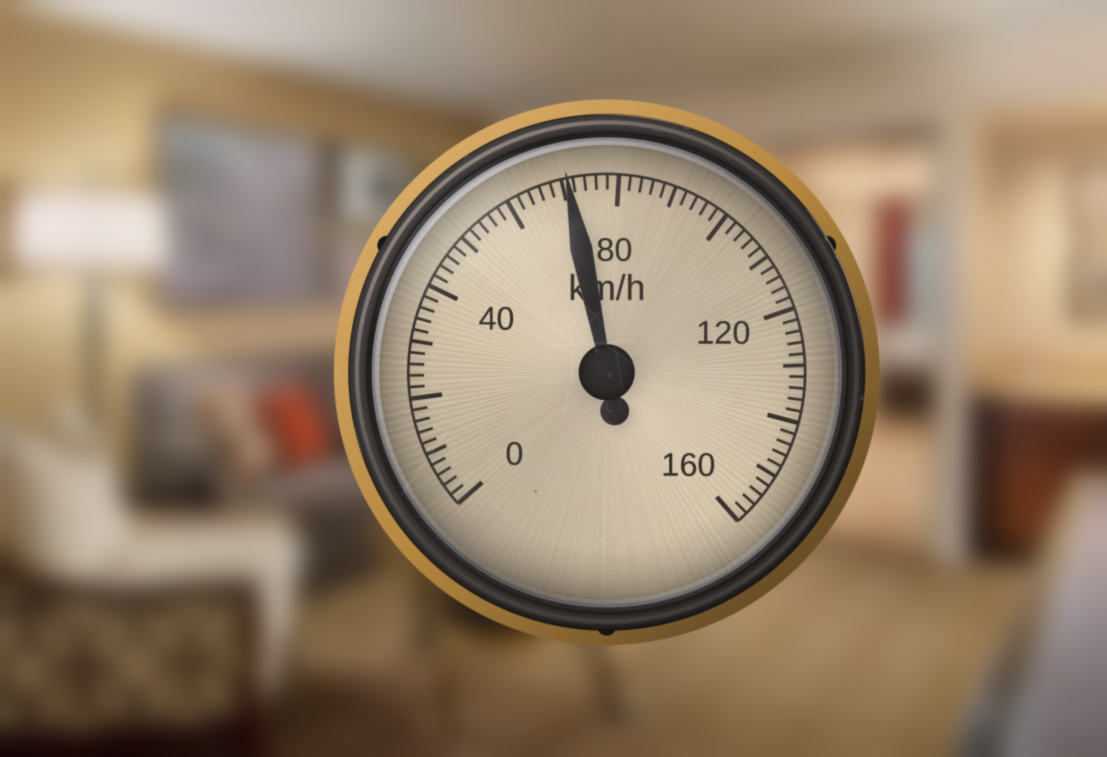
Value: 71 km/h
